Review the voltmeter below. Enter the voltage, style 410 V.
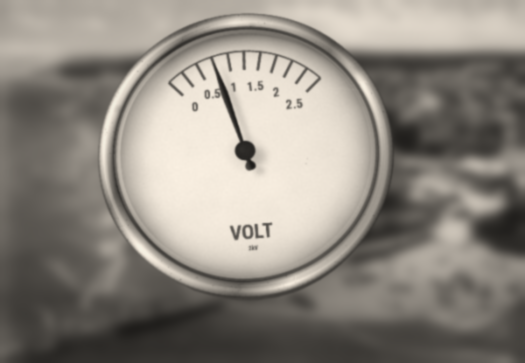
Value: 0.75 V
